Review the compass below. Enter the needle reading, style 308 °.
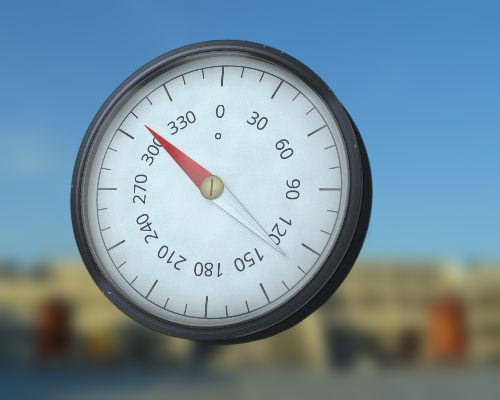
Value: 310 °
